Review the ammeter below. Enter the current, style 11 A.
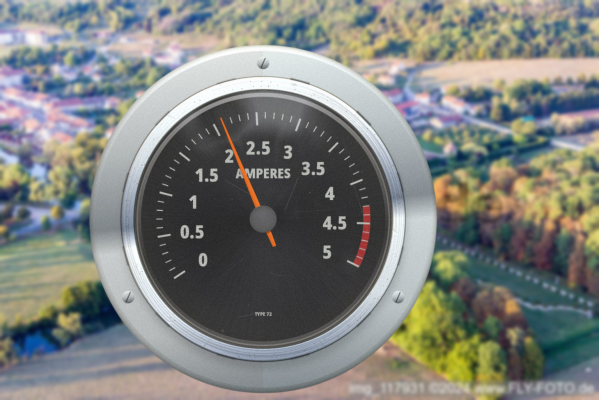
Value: 2.1 A
